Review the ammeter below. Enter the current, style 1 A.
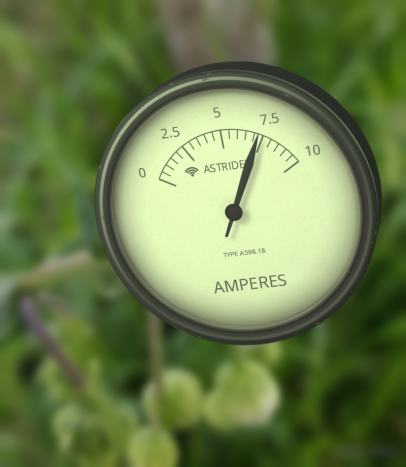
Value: 7.25 A
